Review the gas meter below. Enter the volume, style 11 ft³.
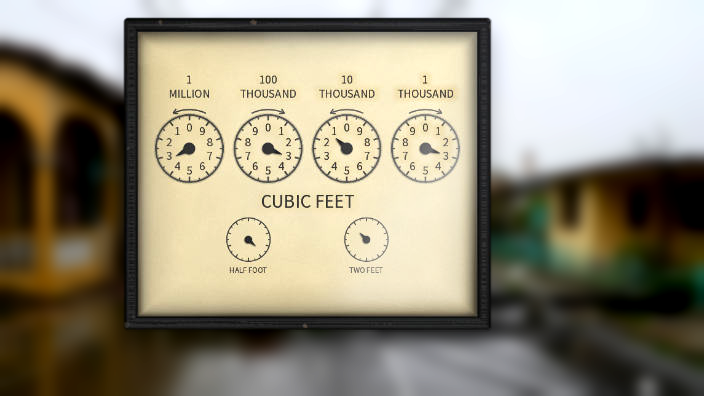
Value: 331300 ft³
